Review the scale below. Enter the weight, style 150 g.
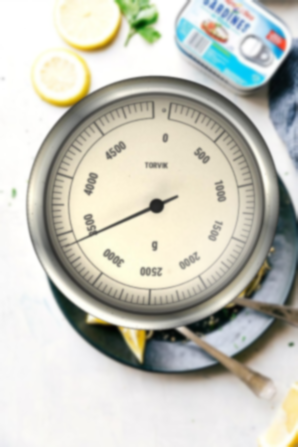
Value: 3400 g
